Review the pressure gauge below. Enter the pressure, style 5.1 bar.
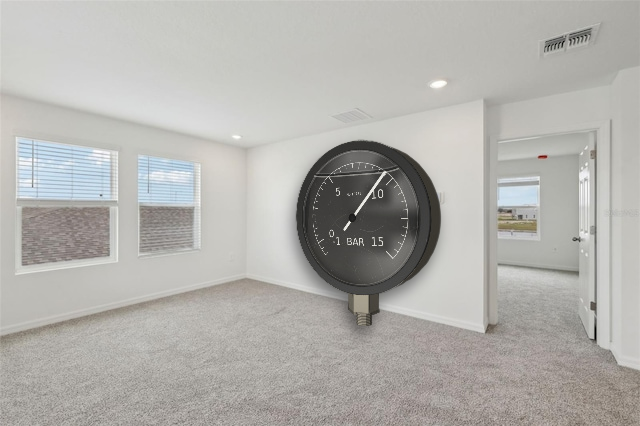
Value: 9.5 bar
